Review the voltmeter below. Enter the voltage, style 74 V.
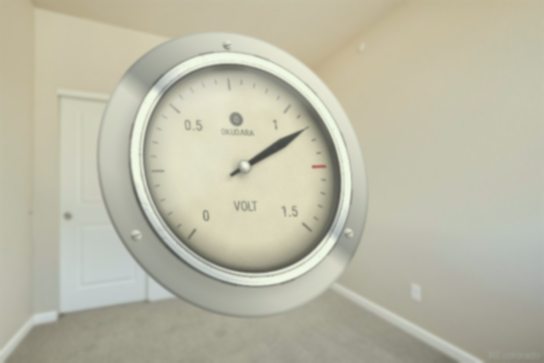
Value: 1.1 V
